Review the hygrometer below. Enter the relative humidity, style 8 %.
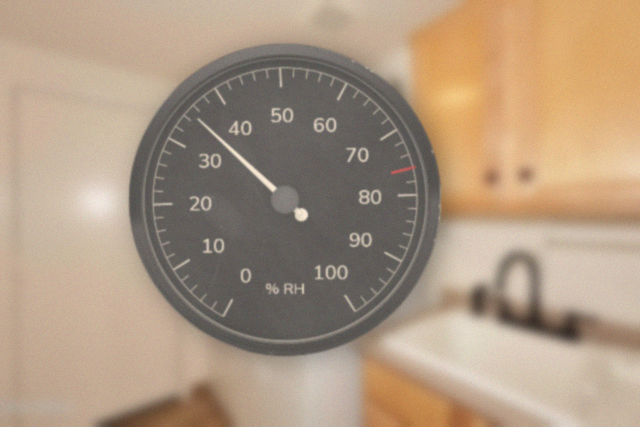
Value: 35 %
